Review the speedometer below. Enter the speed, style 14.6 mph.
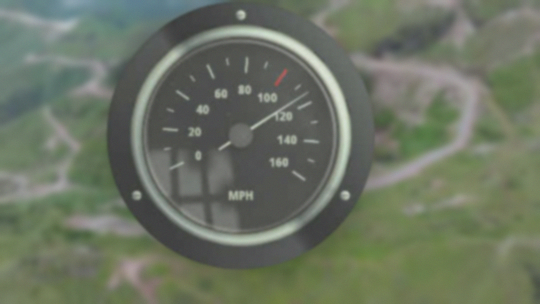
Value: 115 mph
